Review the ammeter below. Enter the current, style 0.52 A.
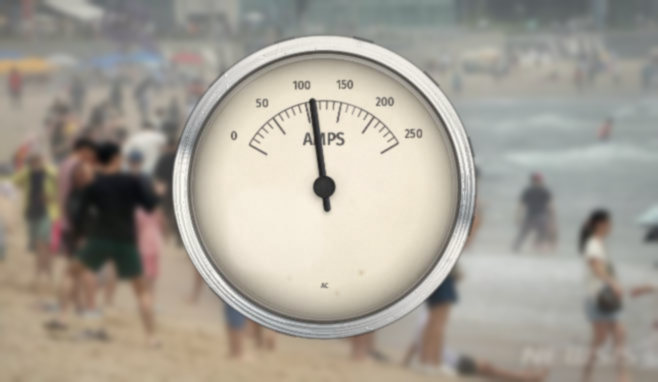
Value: 110 A
